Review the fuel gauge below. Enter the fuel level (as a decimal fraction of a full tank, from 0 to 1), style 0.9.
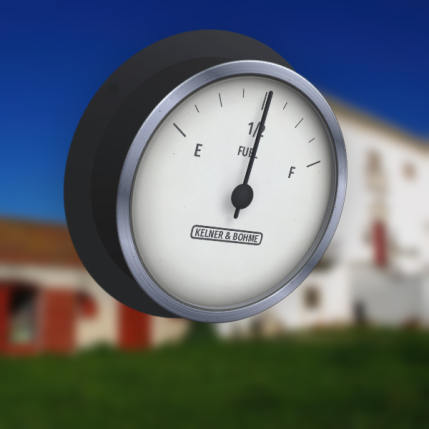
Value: 0.5
